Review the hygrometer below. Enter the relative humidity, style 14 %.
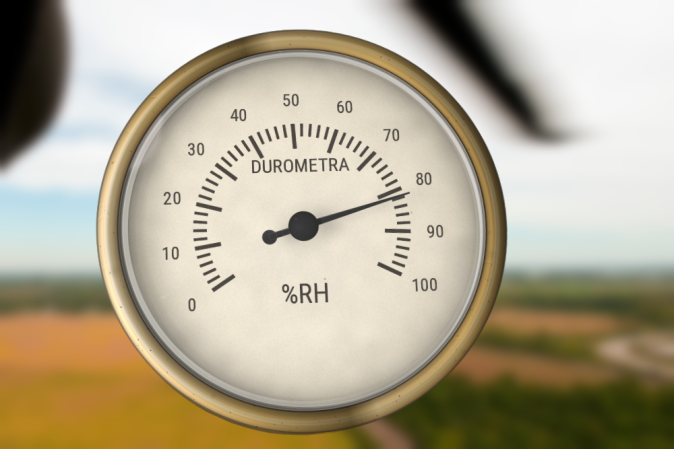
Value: 82 %
